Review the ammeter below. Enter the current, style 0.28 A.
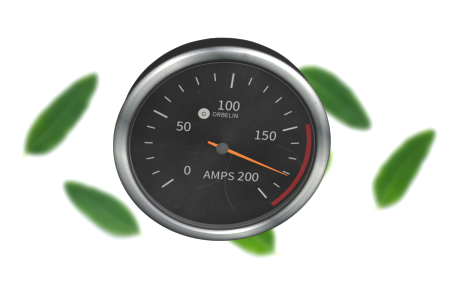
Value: 180 A
